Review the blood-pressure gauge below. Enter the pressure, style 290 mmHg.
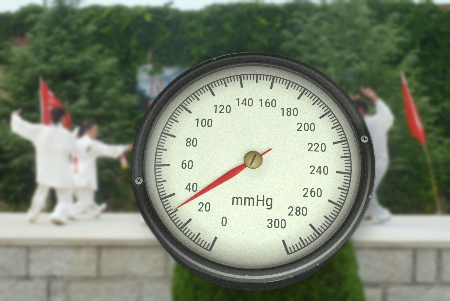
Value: 30 mmHg
